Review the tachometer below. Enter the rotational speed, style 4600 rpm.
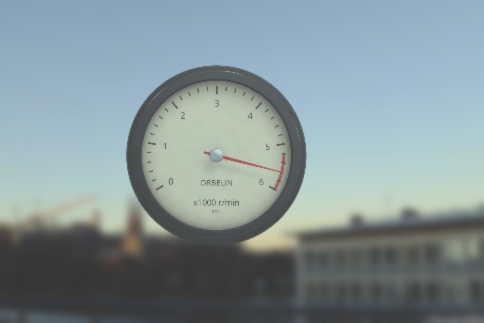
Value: 5600 rpm
